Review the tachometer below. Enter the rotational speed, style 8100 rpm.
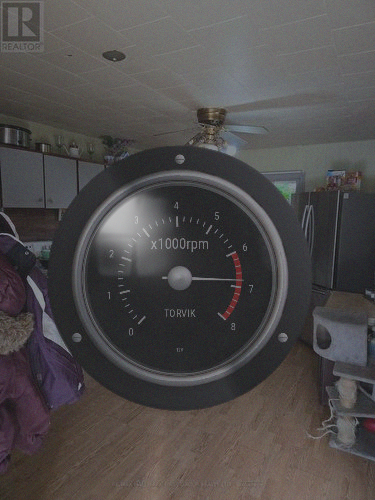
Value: 6800 rpm
